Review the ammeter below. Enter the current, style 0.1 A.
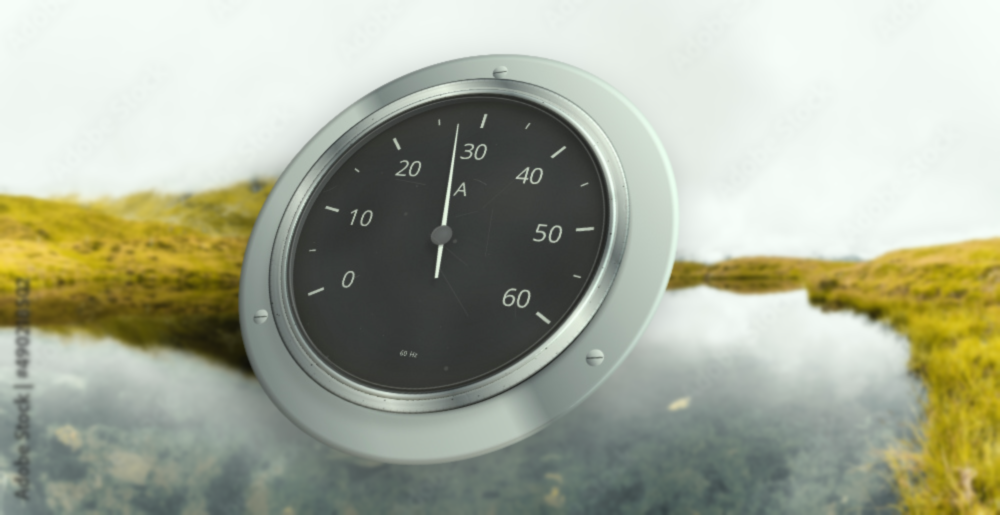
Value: 27.5 A
